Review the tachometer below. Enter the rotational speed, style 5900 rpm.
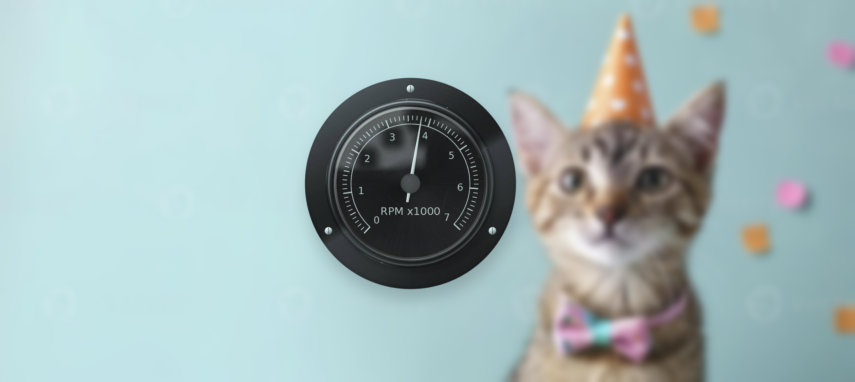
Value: 3800 rpm
